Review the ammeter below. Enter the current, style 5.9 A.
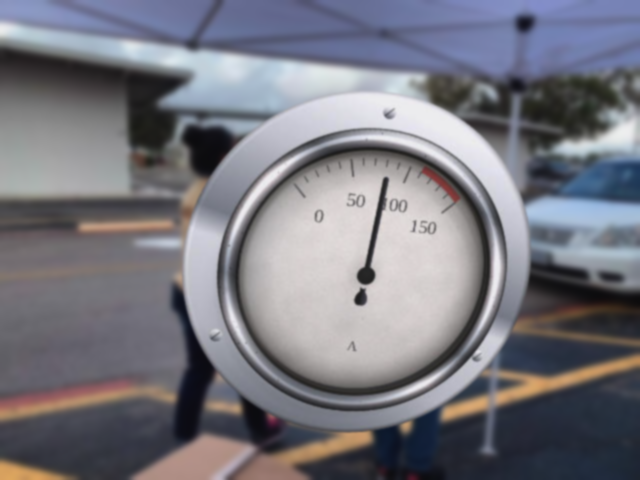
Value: 80 A
